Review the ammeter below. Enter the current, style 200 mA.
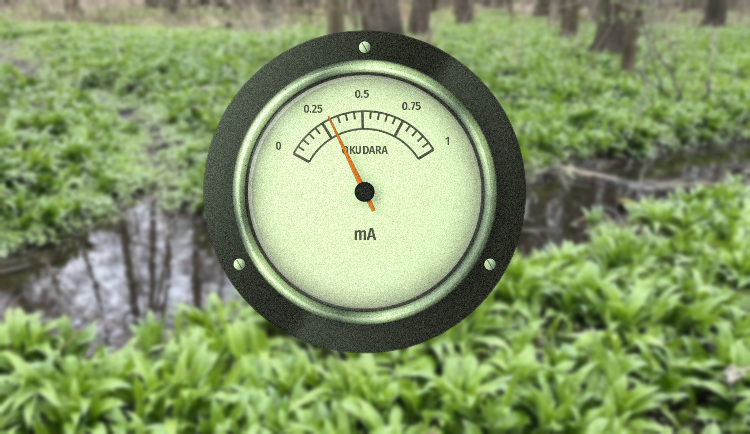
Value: 0.3 mA
